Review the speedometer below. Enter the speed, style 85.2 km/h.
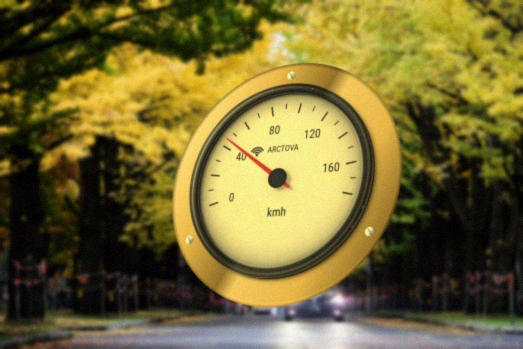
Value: 45 km/h
